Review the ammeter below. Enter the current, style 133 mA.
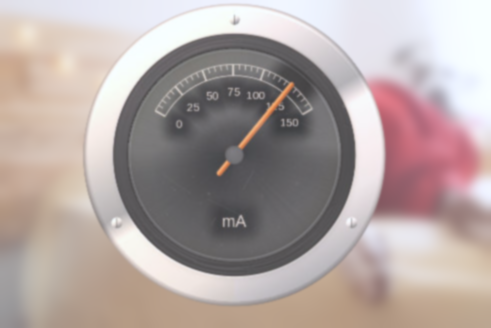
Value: 125 mA
